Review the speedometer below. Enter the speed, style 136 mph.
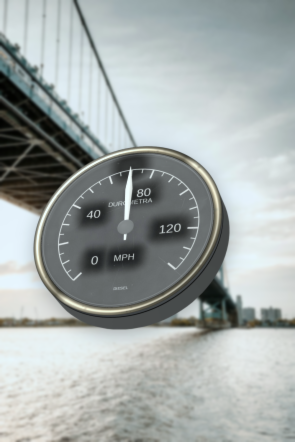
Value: 70 mph
